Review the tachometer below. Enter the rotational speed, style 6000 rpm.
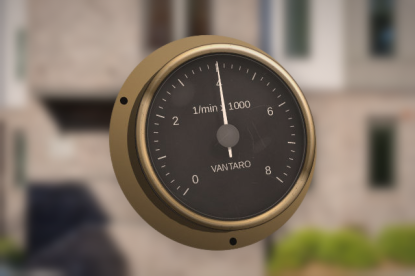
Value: 4000 rpm
